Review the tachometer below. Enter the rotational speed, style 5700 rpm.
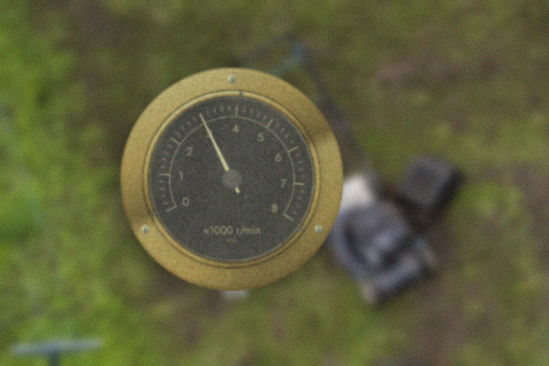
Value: 3000 rpm
